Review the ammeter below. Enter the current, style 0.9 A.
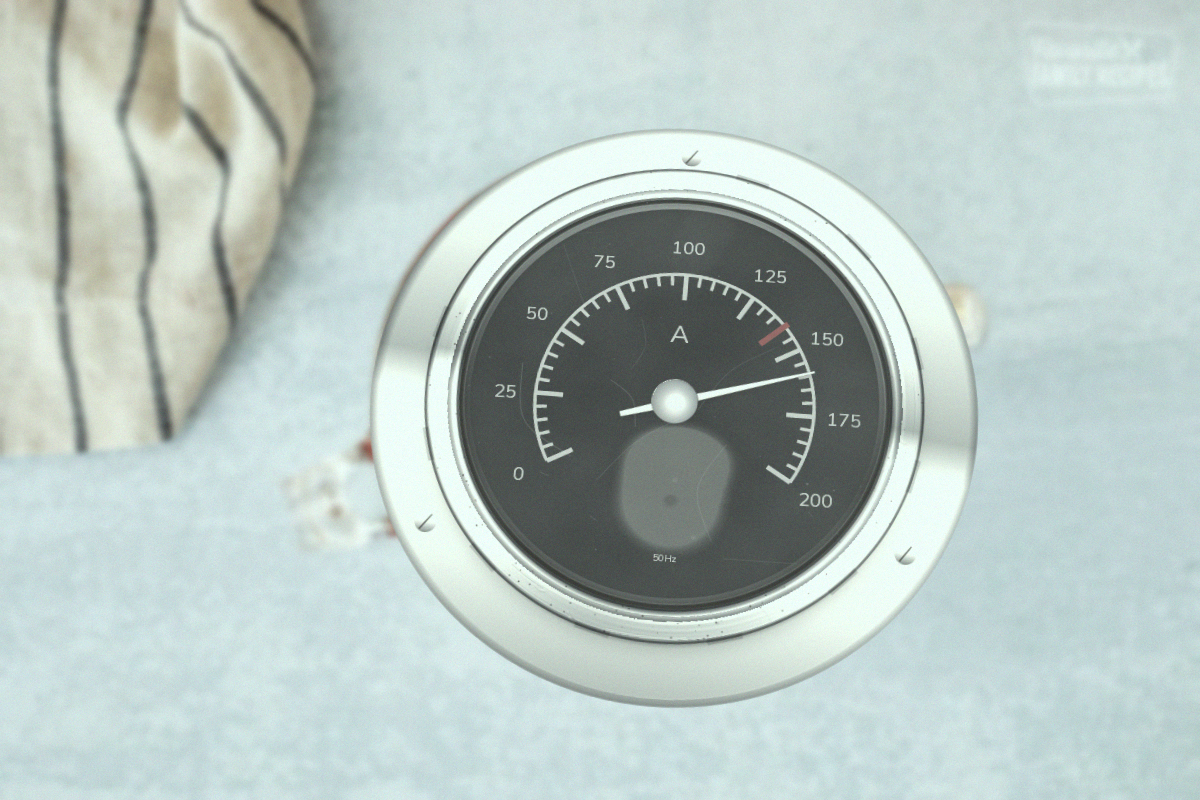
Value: 160 A
